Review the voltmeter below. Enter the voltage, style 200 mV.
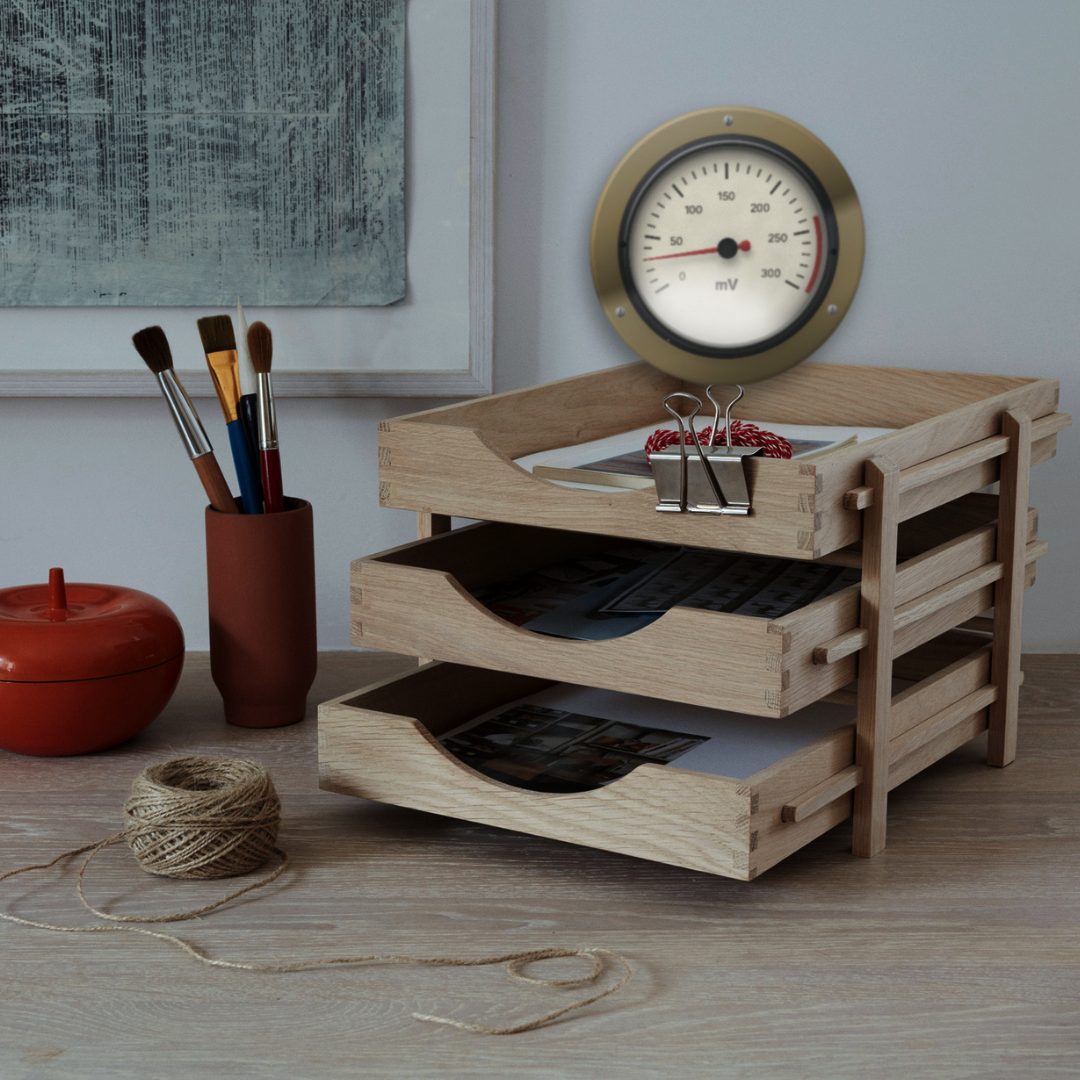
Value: 30 mV
